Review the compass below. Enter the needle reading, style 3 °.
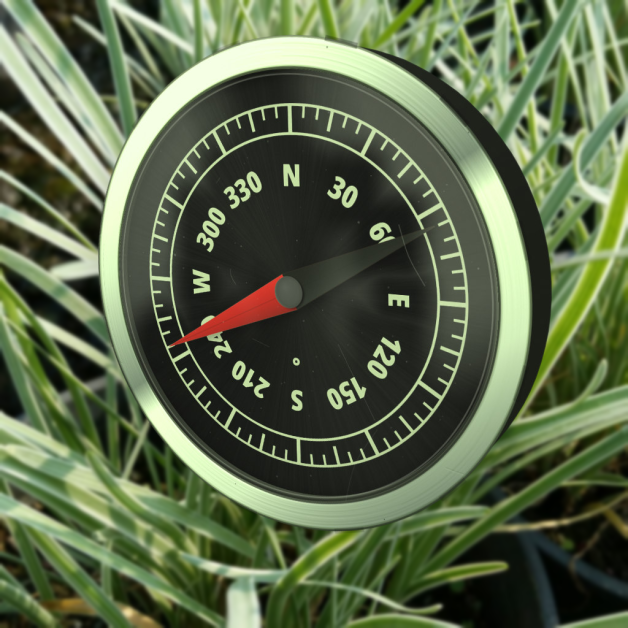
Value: 245 °
